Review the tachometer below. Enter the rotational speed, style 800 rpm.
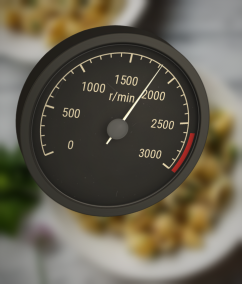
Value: 1800 rpm
